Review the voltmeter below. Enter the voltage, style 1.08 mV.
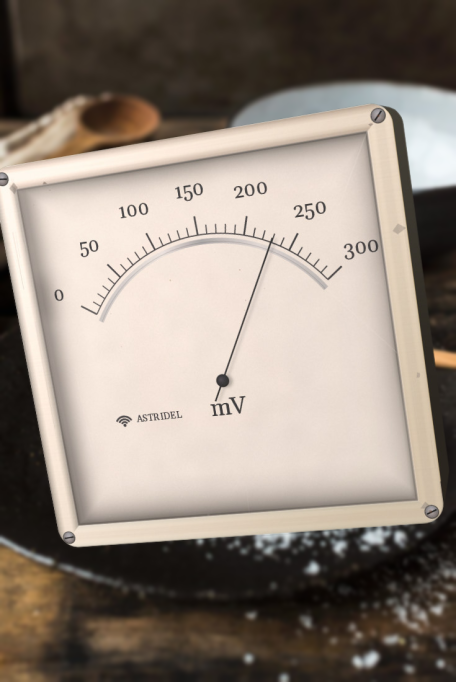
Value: 230 mV
